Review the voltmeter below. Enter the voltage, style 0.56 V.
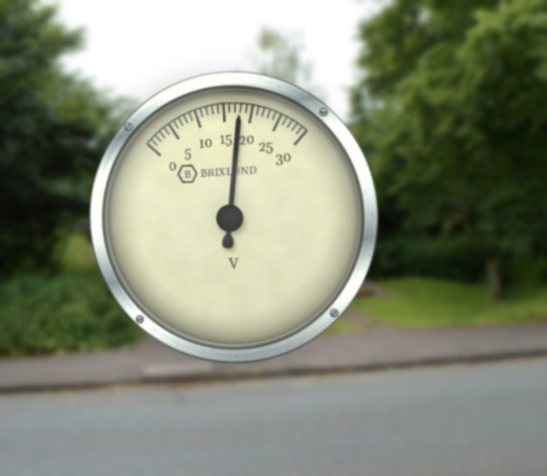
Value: 18 V
